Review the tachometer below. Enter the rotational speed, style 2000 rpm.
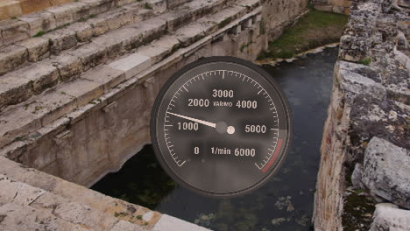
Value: 1300 rpm
